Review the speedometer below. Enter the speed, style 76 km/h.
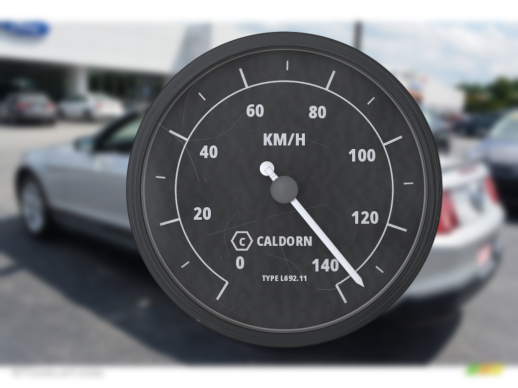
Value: 135 km/h
